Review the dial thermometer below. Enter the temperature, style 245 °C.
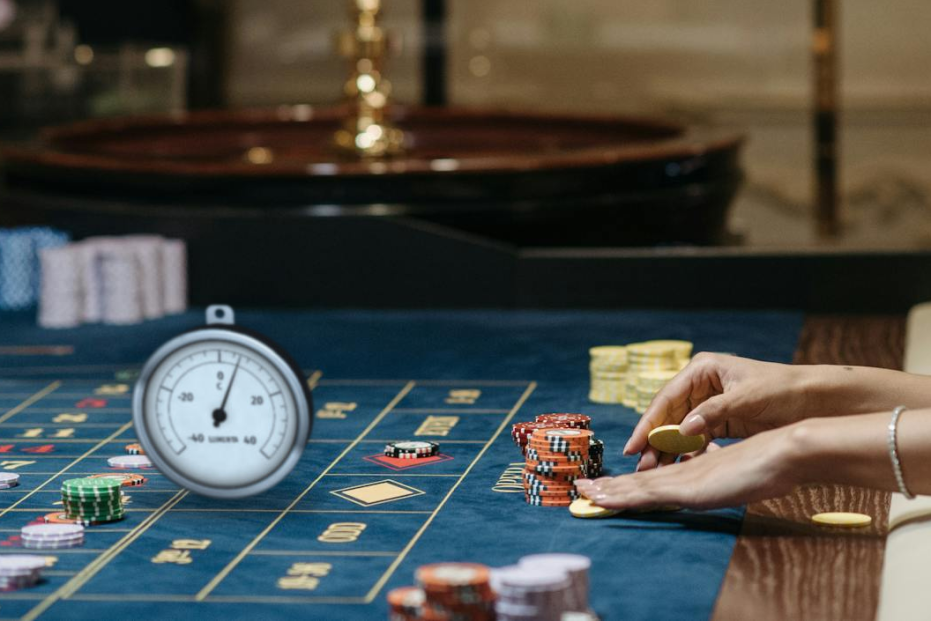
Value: 6 °C
